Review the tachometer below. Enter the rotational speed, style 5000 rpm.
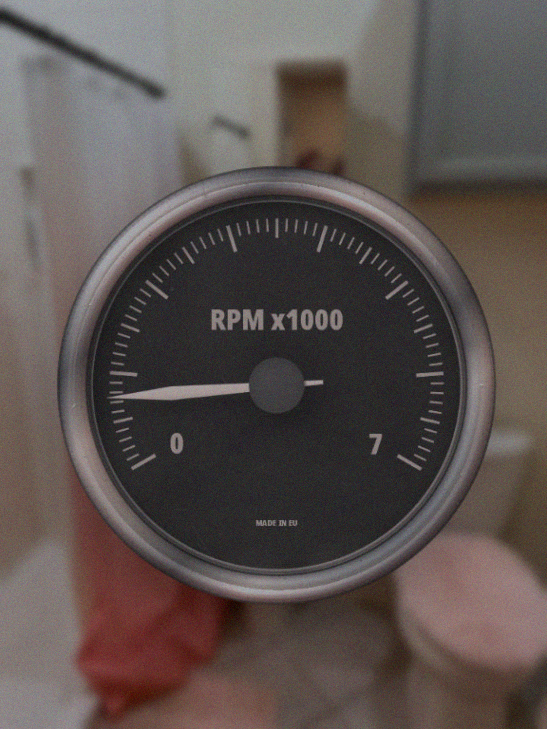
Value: 750 rpm
